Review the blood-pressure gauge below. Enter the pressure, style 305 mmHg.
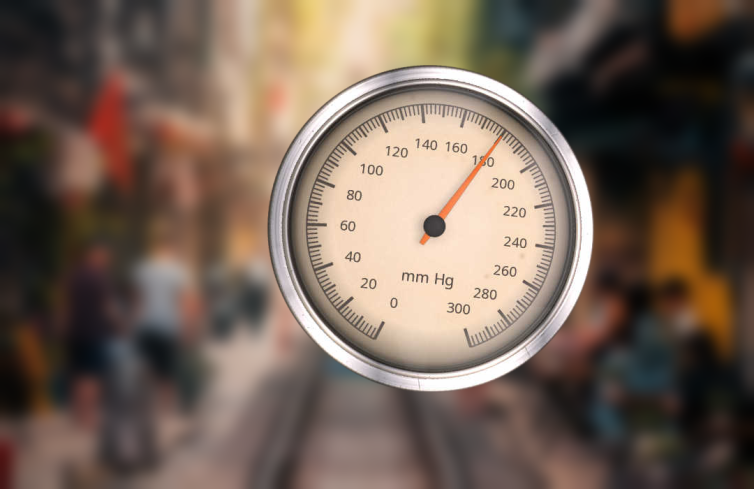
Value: 180 mmHg
